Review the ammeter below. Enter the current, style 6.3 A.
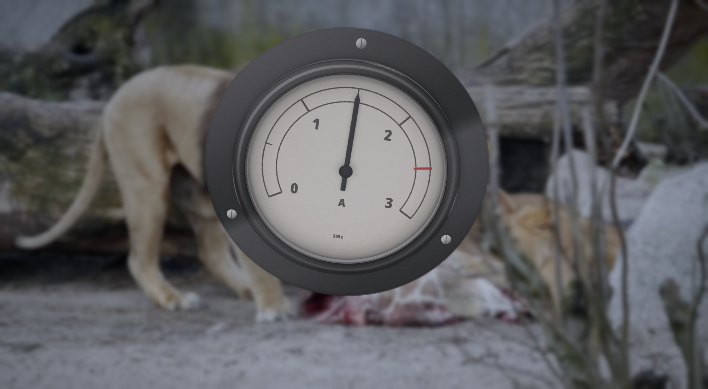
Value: 1.5 A
